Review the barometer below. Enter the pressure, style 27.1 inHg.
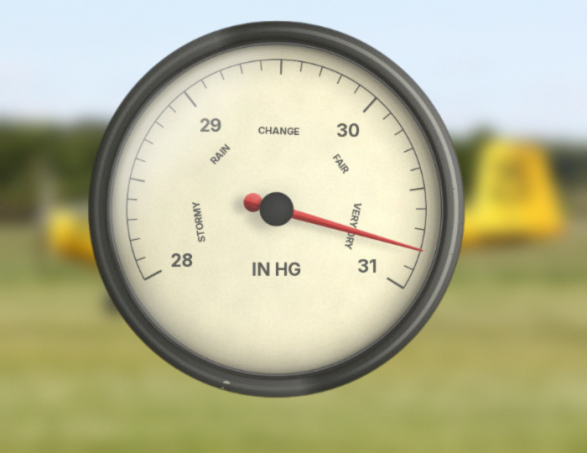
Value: 30.8 inHg
